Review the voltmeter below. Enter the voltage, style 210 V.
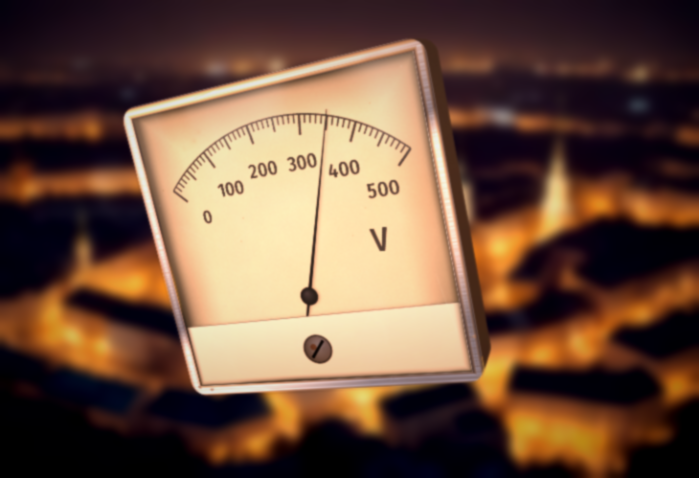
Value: 350 V
